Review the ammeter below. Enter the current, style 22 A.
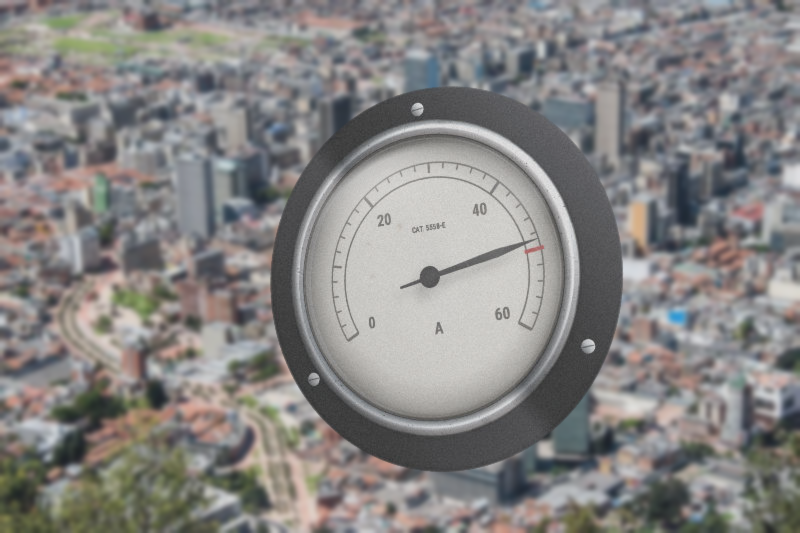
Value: 49 A
